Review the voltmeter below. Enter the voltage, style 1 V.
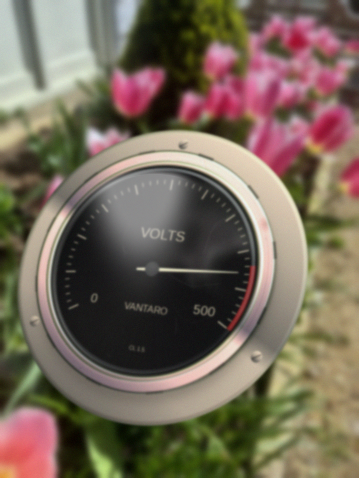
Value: 430 V
